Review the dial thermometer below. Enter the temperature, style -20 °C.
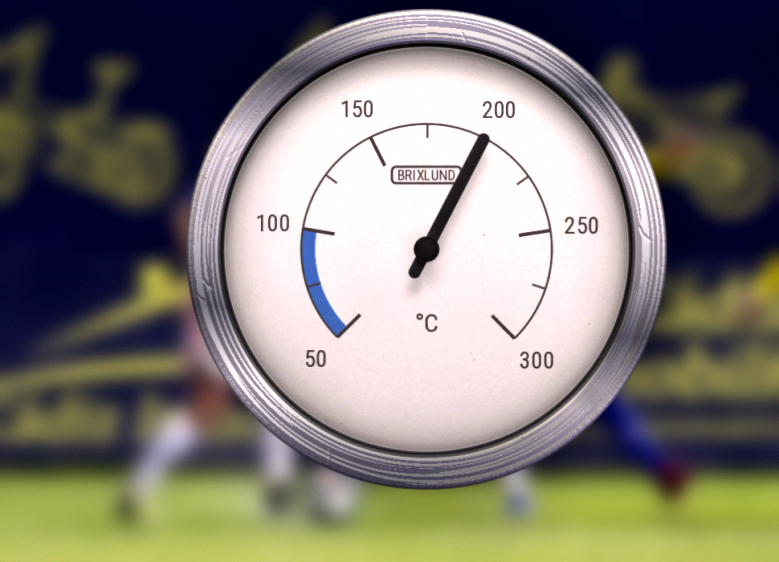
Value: 200 °C
